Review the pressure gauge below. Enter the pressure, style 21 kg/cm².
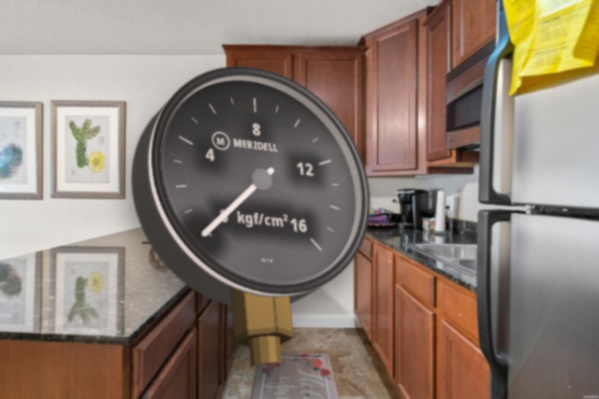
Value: 0 kg/cm²
